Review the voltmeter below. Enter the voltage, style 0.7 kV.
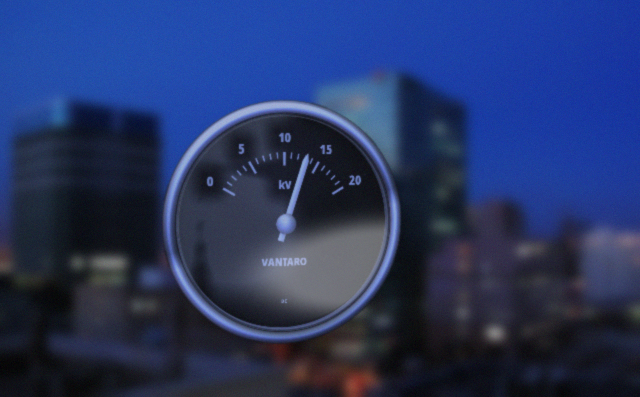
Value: 13 kV
